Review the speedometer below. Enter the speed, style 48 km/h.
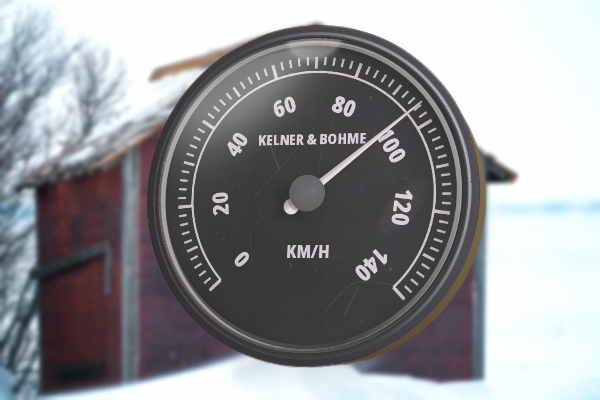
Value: 96 km/h
